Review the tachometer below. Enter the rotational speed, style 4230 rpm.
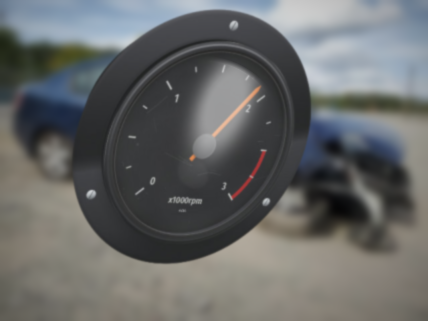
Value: 1875 rpm
